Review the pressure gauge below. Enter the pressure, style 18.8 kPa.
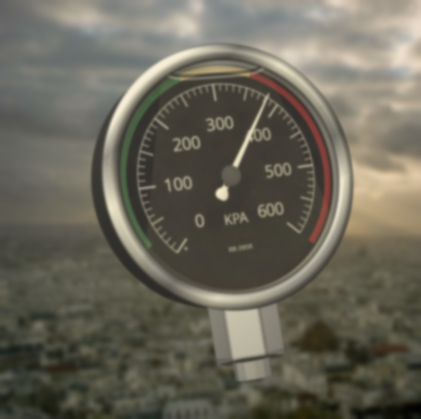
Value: 380 kPa
